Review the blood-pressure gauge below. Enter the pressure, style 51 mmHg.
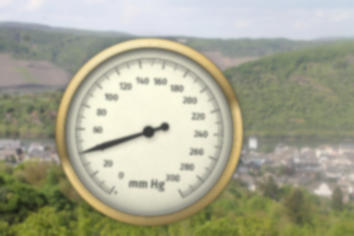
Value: 40 mmHg
